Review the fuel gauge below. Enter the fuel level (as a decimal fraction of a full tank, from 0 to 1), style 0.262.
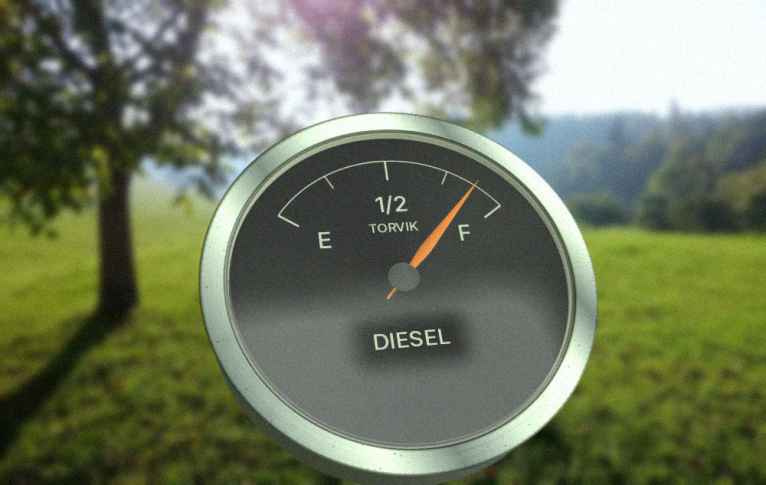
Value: 0.875
